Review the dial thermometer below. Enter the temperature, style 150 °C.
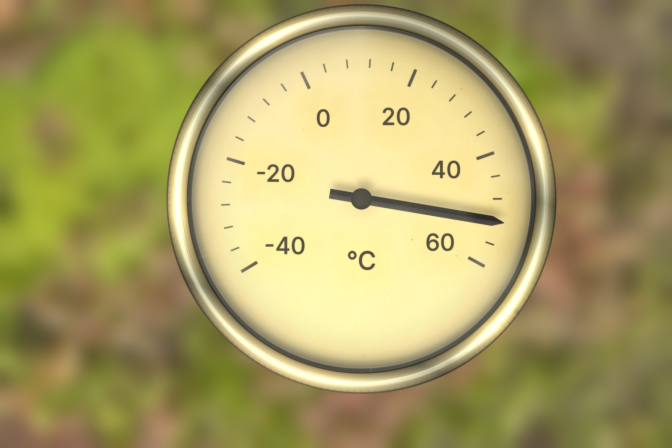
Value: 52 °C
